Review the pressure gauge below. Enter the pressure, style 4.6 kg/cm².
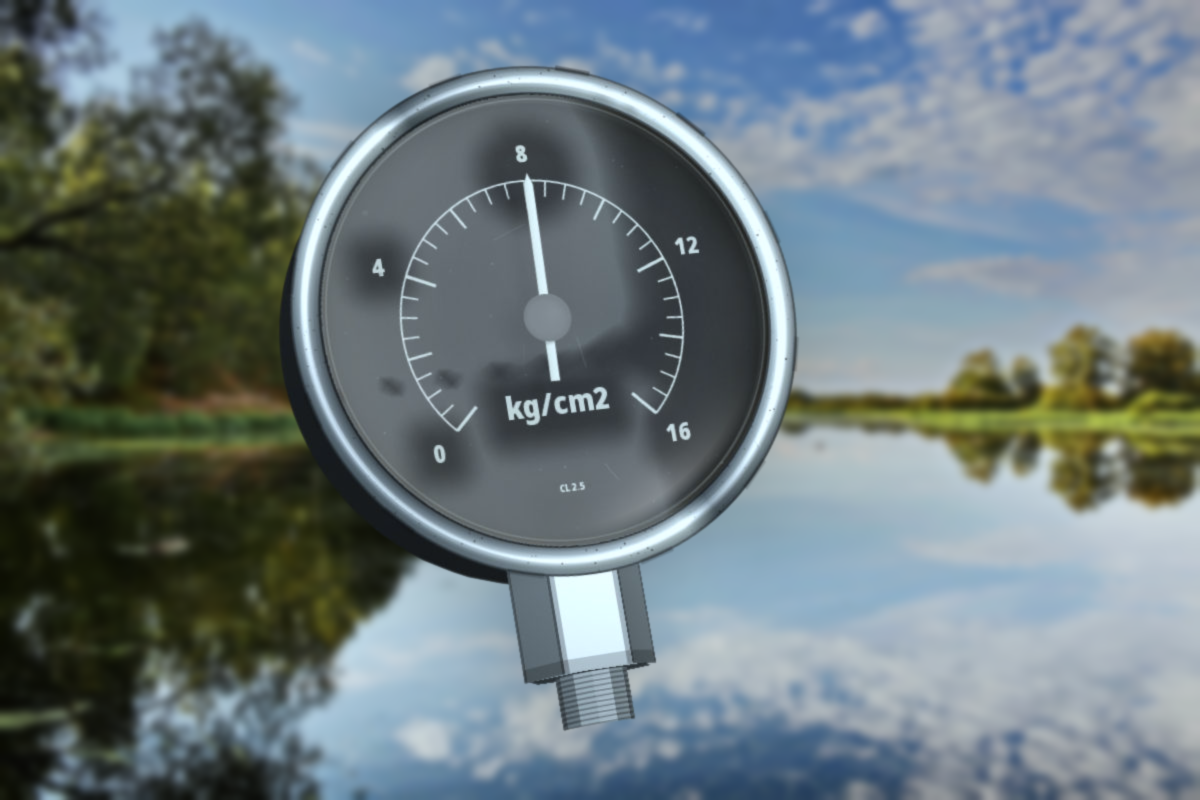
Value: 8 kg/cm²
